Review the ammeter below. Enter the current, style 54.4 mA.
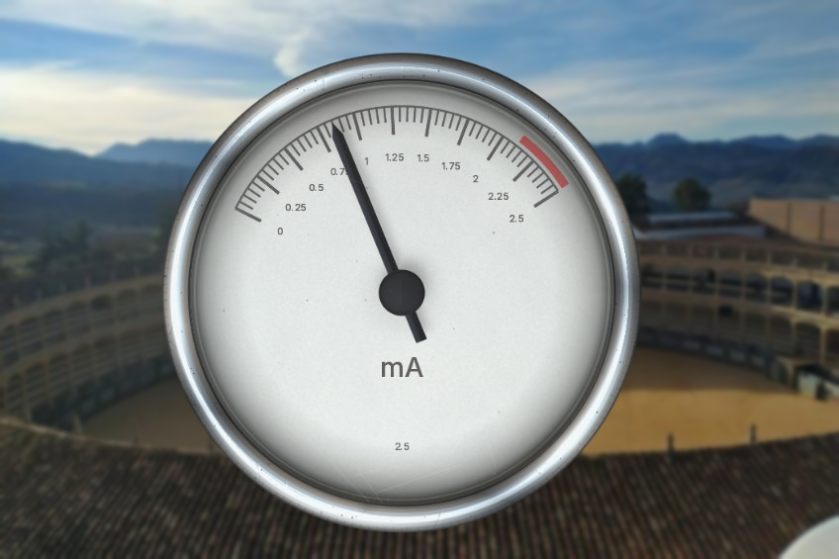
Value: 0.85 mA
